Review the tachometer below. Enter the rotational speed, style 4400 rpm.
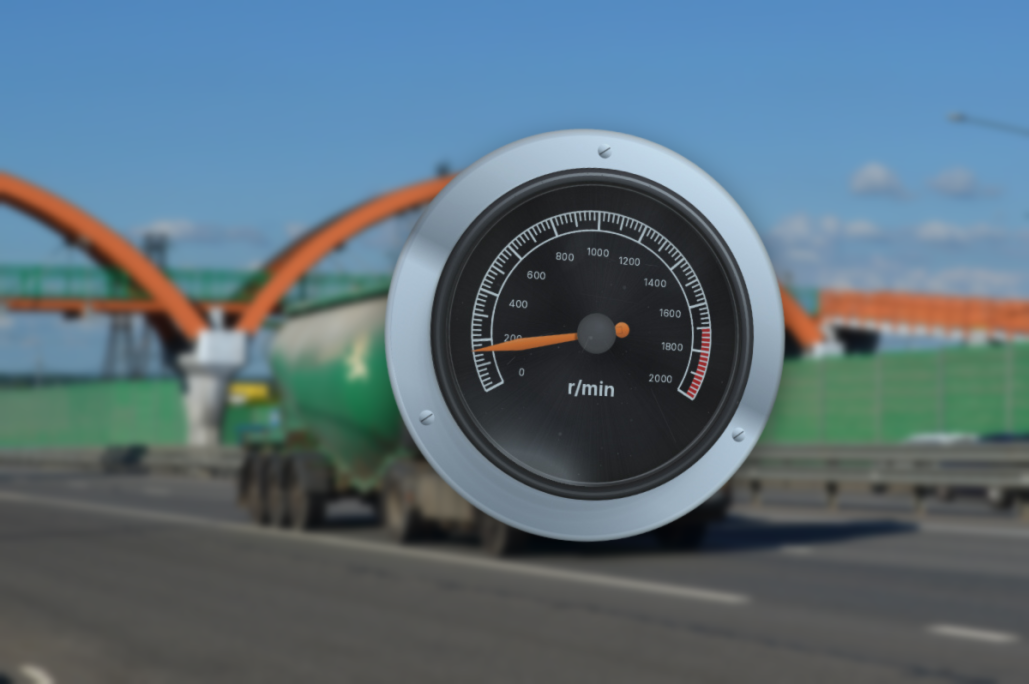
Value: 160 rpm
